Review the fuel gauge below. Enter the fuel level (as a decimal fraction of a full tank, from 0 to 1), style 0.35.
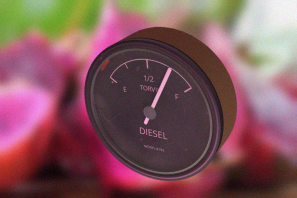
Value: 0.75
